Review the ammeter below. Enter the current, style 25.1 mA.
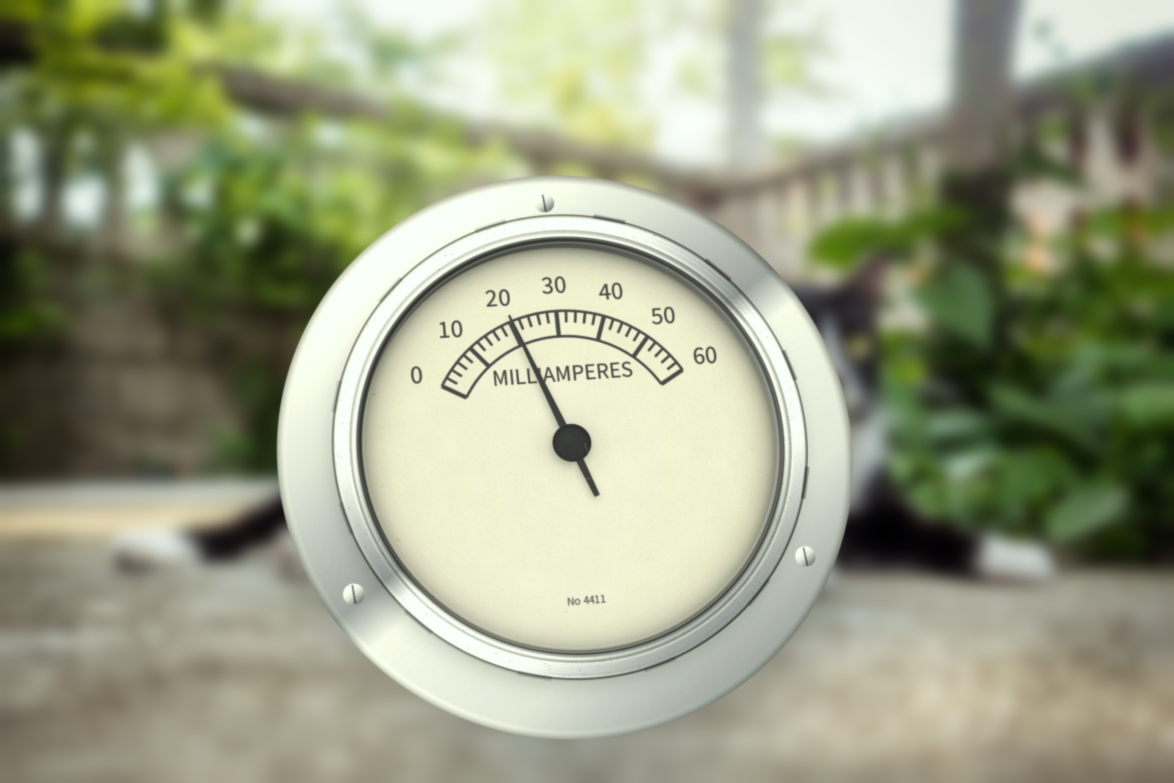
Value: 20 mA
